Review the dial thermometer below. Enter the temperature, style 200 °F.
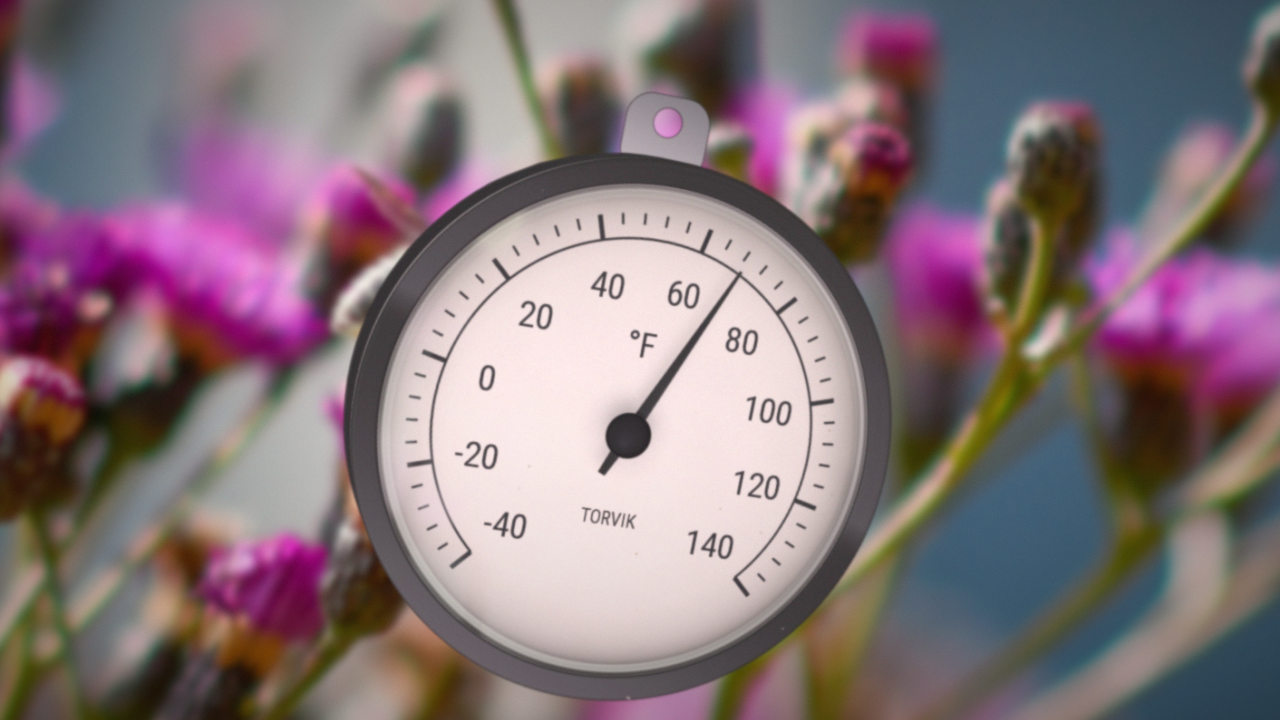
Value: 68 °F
